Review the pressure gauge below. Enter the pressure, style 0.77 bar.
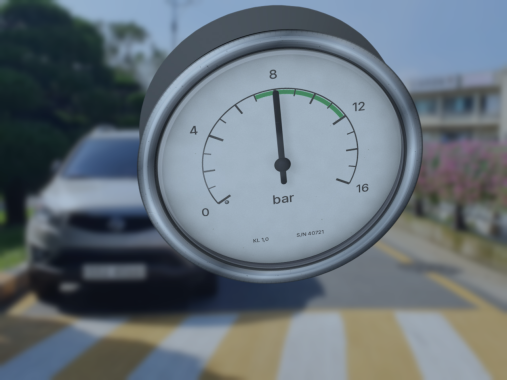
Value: 8 bar
